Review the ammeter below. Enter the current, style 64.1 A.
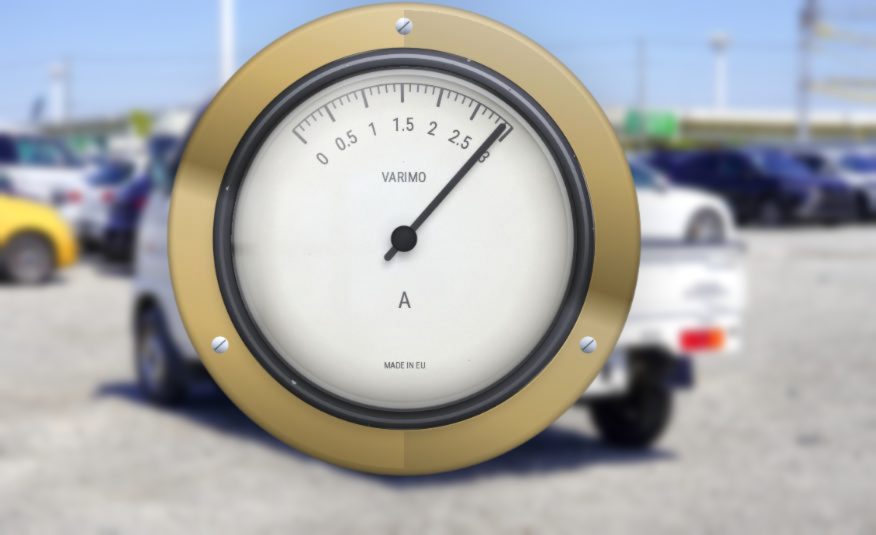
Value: 2.9 A
